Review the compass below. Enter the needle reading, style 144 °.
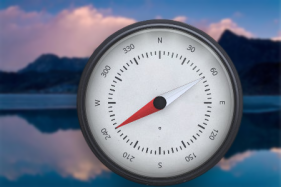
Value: 240 °
